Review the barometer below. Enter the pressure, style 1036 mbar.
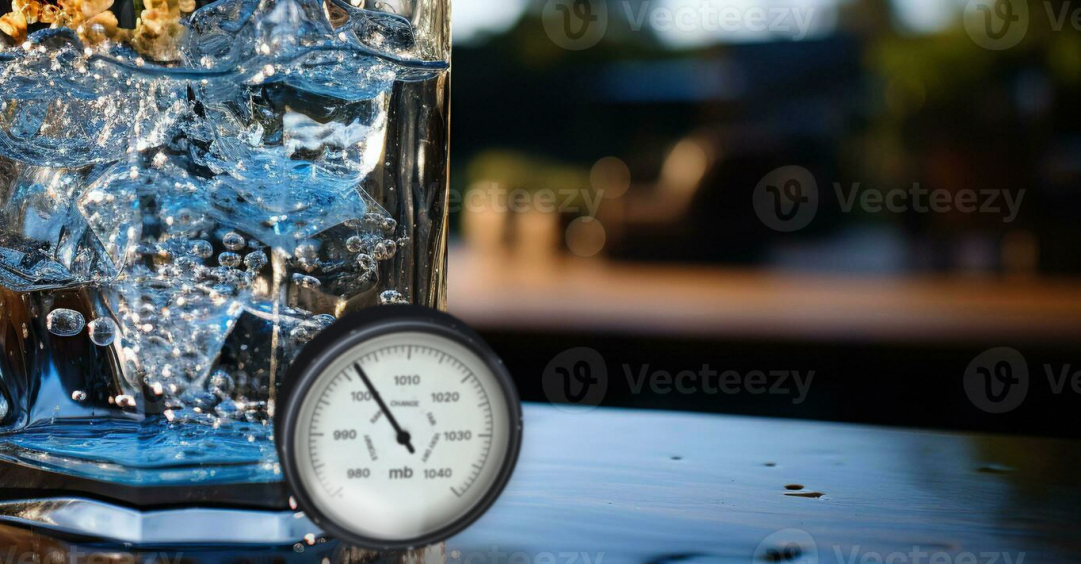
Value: 1002 mbar
